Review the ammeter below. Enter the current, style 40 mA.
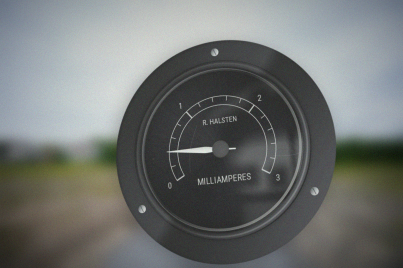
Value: 0.4 mA
